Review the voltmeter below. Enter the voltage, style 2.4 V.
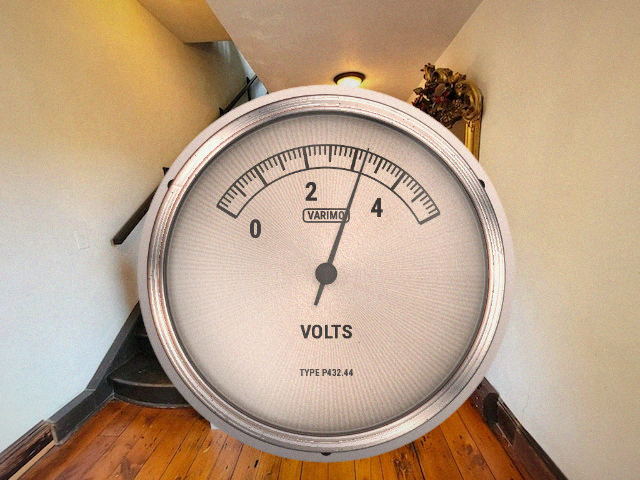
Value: 3.2 V
